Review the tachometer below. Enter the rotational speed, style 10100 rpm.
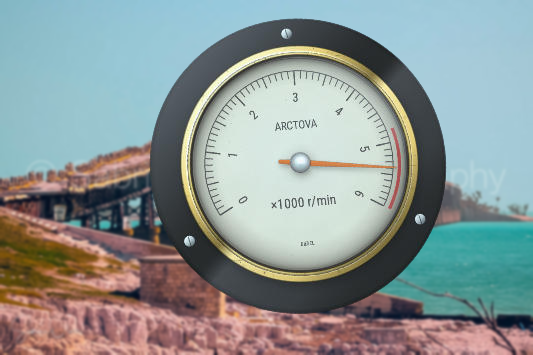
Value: 5400 rpm
